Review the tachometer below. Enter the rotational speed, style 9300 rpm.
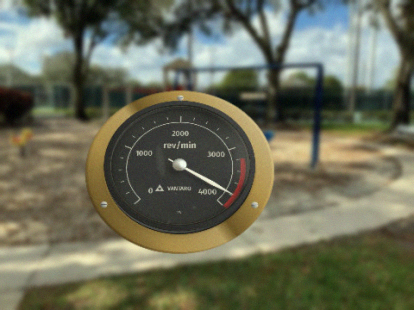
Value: 3800 rpm
